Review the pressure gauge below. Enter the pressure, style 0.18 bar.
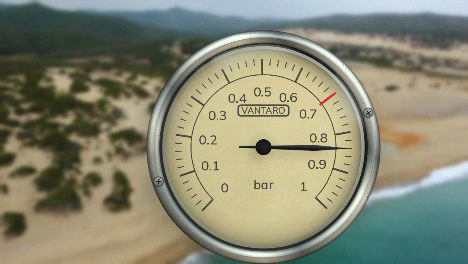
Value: 0.84 bar
